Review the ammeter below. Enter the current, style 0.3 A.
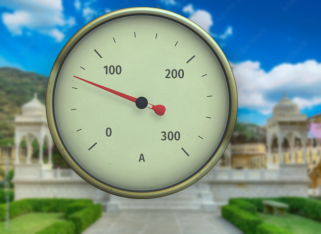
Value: 70 A
